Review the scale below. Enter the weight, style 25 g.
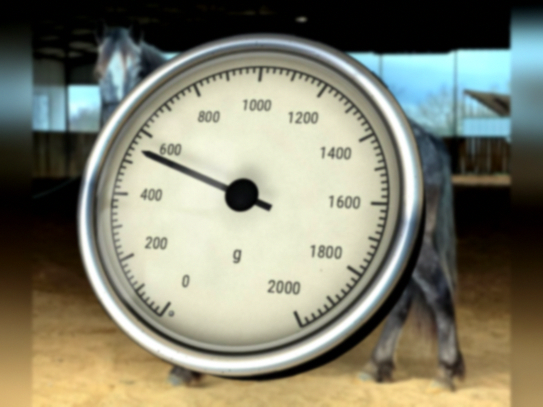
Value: 540 g
